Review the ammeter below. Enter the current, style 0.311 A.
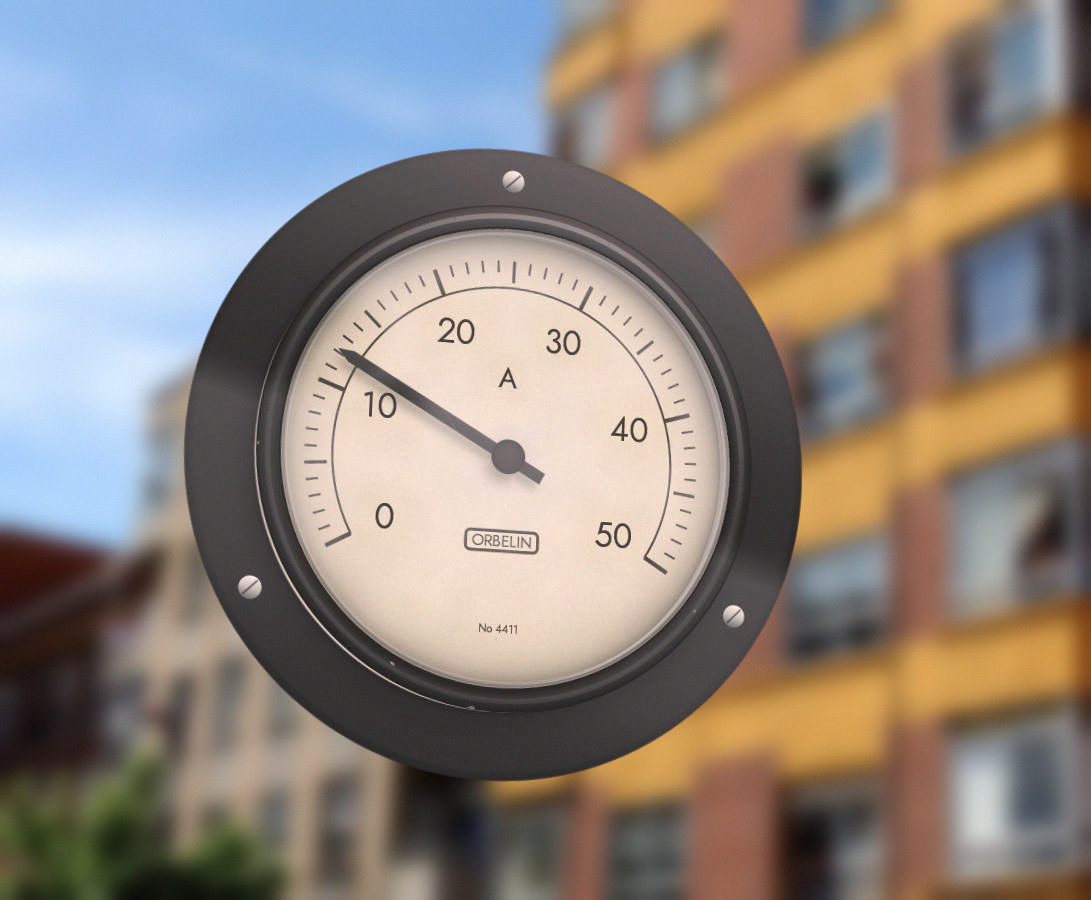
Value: 12 A
